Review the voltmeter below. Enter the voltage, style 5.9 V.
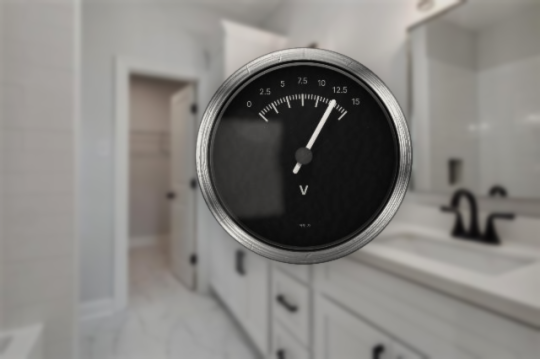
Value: 12.5 V
